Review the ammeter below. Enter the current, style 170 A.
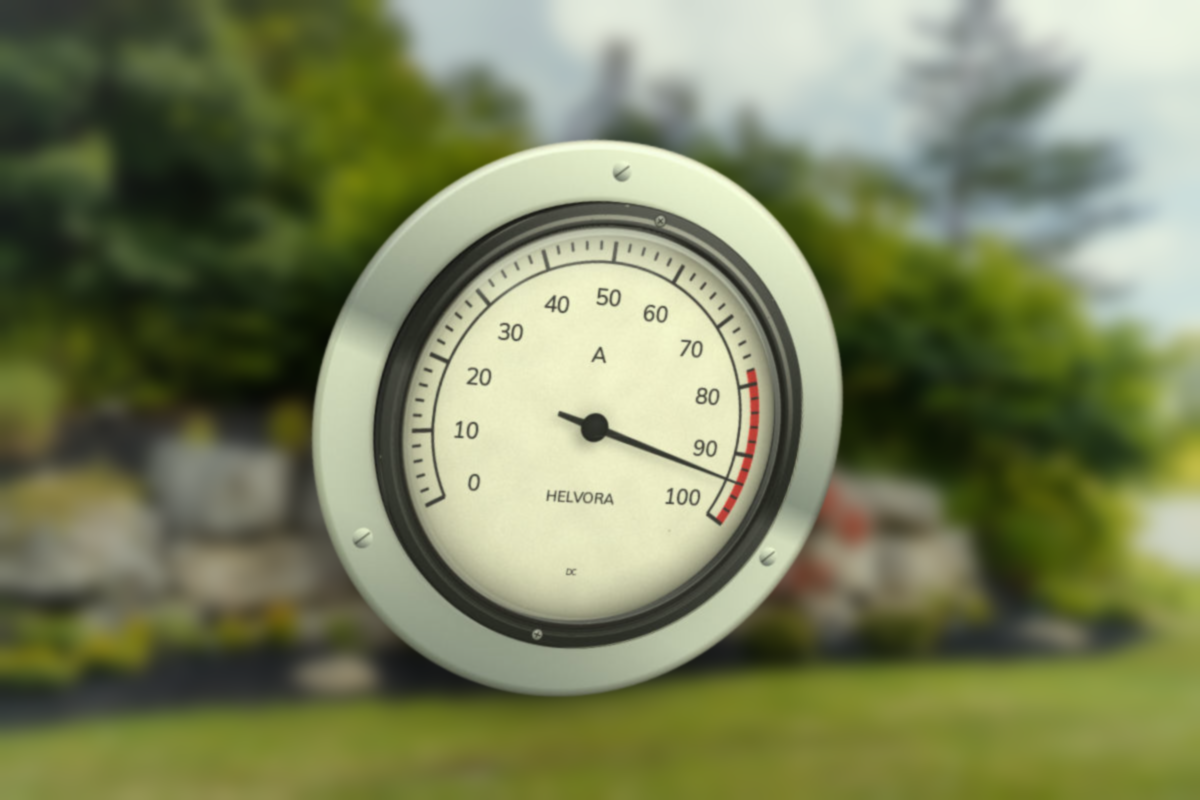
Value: 94 A
